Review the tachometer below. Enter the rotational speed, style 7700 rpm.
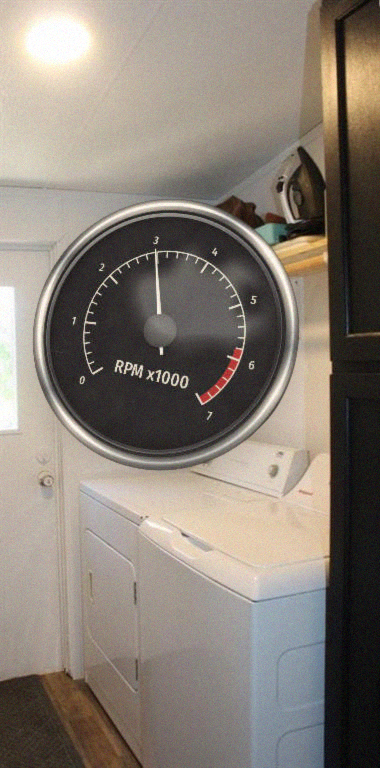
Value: 3000 rpm
